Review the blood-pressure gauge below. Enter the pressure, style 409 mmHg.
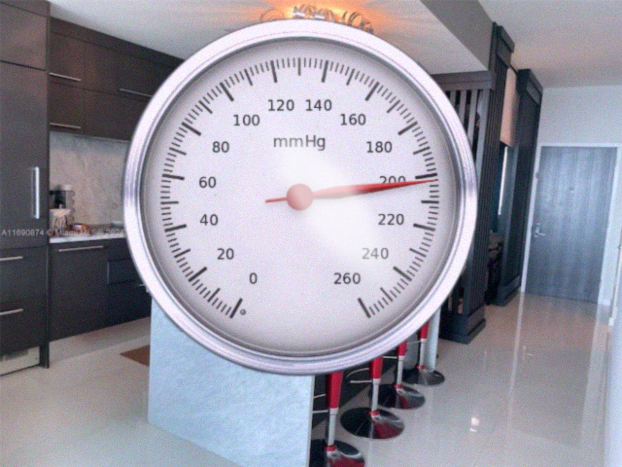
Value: 202 mmHg
